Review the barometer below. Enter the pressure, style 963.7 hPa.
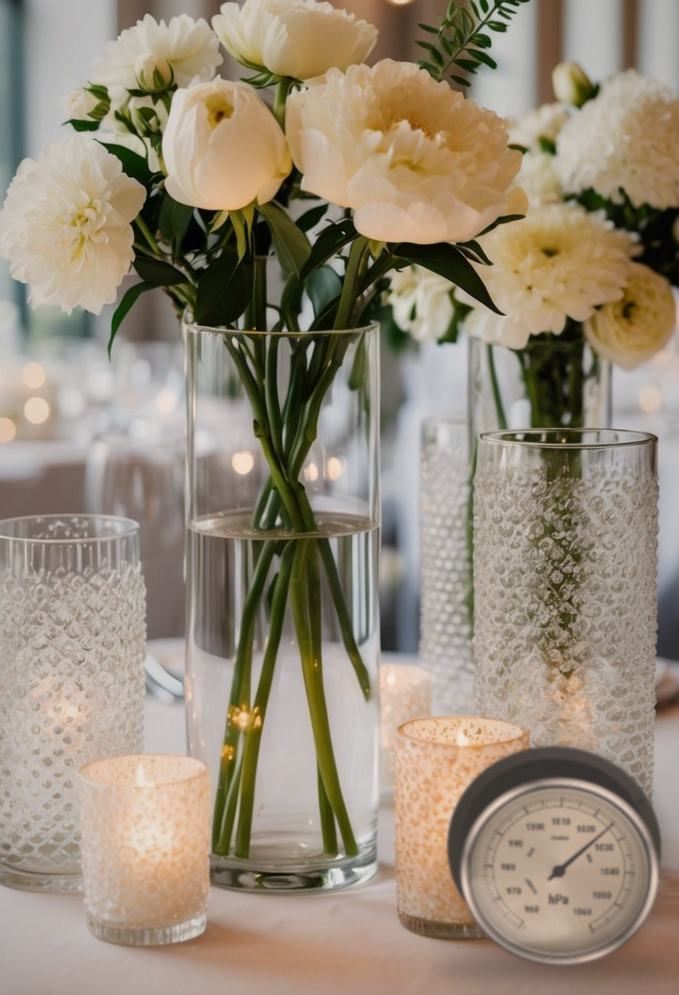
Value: 1025 hPa
